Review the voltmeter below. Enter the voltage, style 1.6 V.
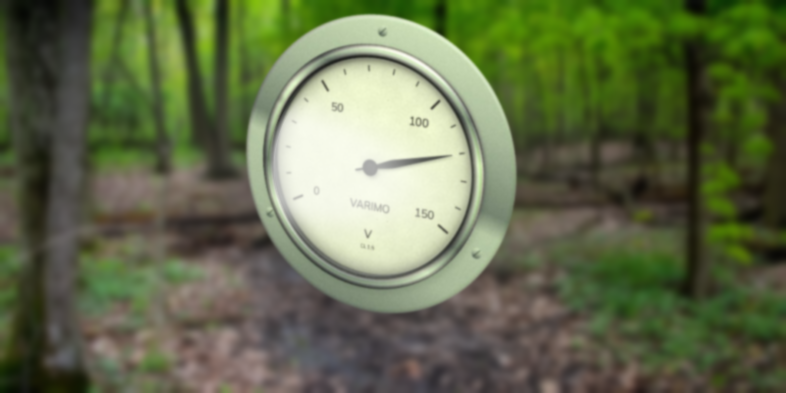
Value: 120 V
